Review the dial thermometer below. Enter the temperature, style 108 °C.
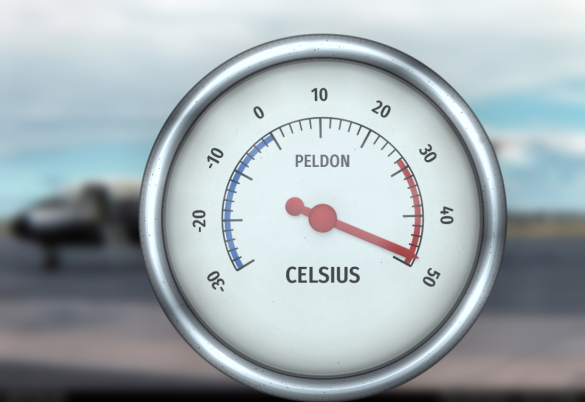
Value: 48 °C
